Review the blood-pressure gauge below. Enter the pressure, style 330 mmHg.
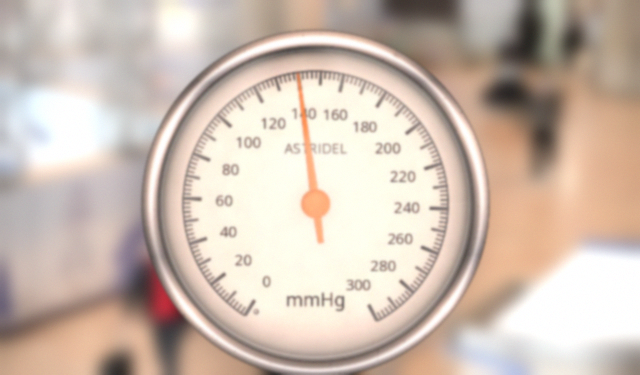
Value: 140 mmHg
